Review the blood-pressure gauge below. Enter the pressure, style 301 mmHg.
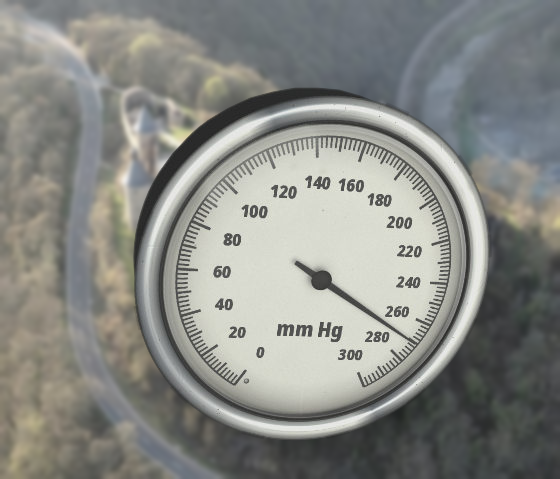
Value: 270 mmHg
